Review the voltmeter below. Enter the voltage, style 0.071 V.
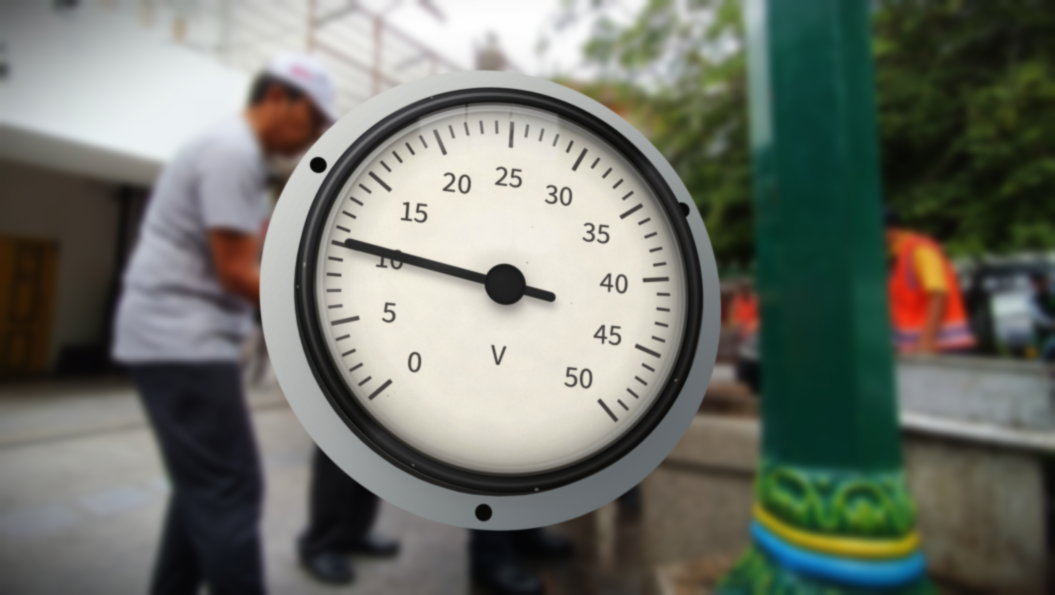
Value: 10 V
